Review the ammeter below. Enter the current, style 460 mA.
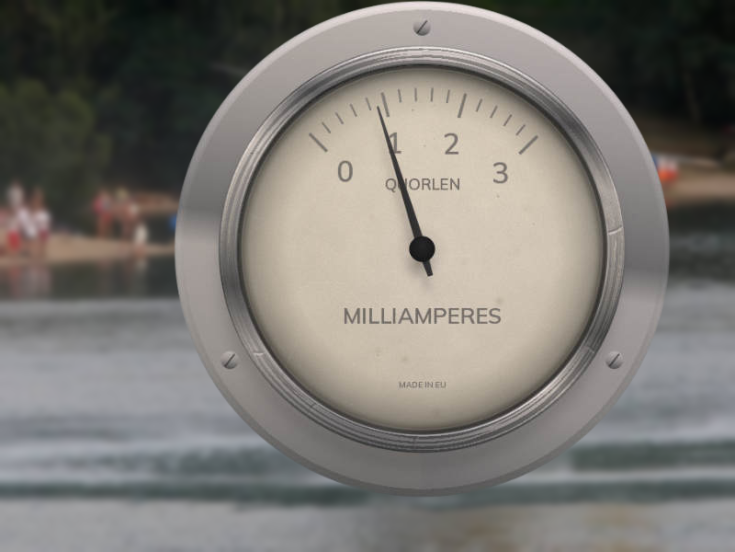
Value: 0.9 mA
